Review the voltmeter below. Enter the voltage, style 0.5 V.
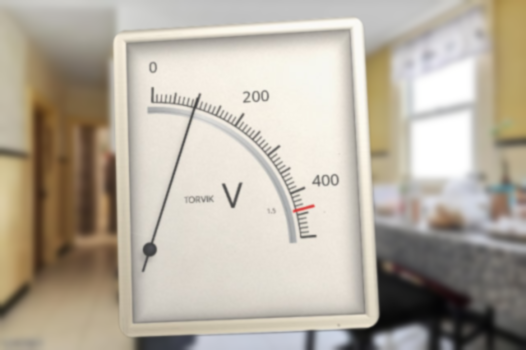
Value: 100 V
